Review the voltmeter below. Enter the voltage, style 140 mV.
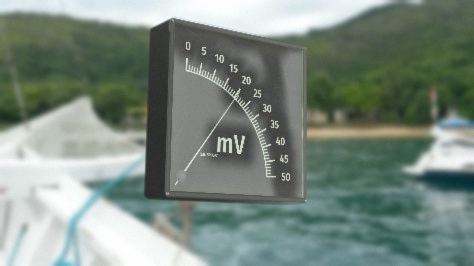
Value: 20 mV
